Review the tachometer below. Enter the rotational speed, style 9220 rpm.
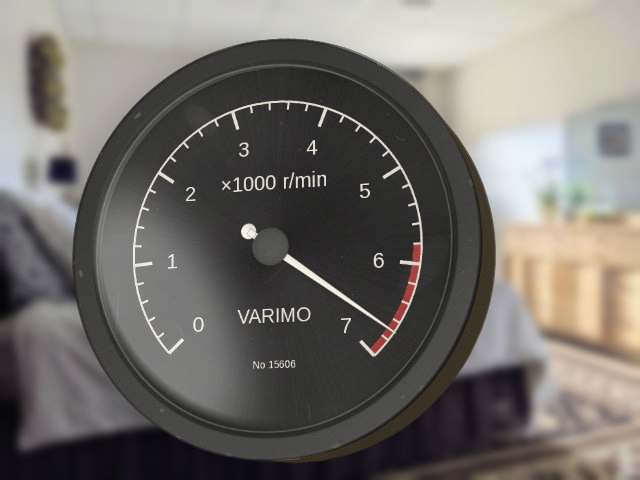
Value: 6700 rpm
